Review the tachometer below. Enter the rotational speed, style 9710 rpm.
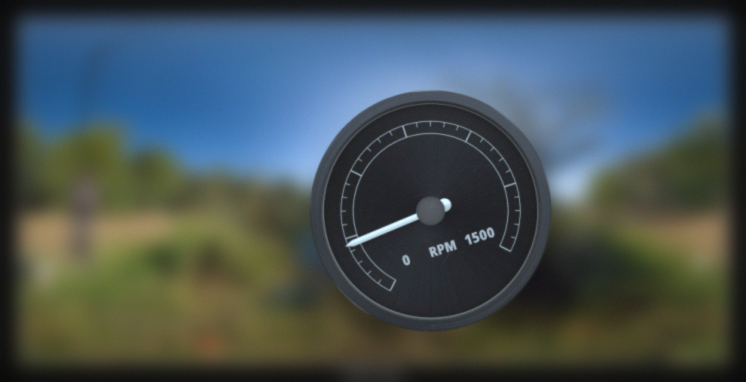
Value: 225 rpm
